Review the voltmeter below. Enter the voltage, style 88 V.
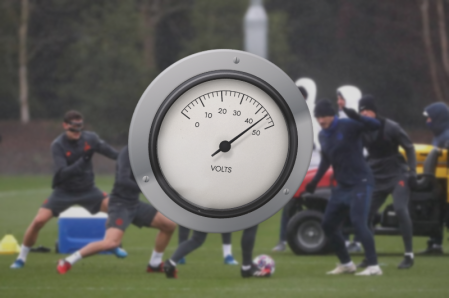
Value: 44 V
